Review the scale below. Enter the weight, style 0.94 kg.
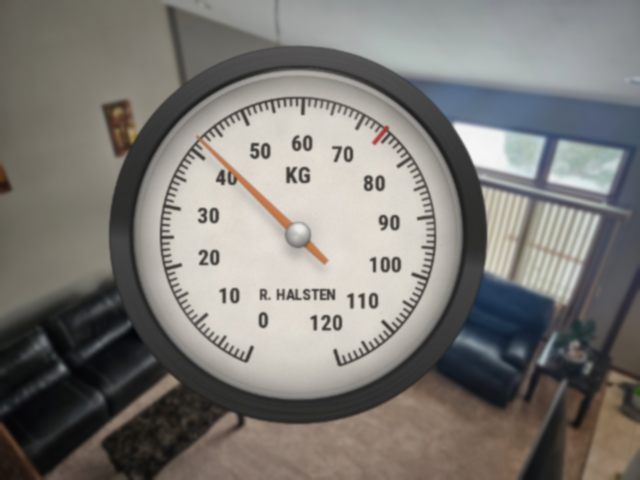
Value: 42 kg
